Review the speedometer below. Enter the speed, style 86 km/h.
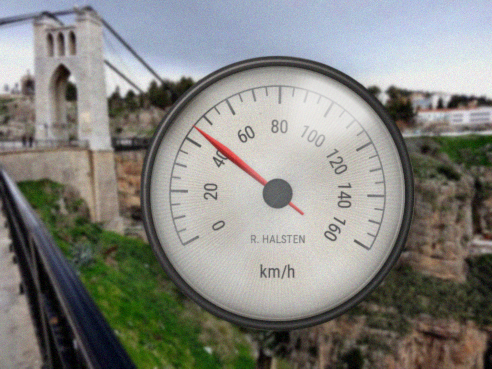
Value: 45 km/h
